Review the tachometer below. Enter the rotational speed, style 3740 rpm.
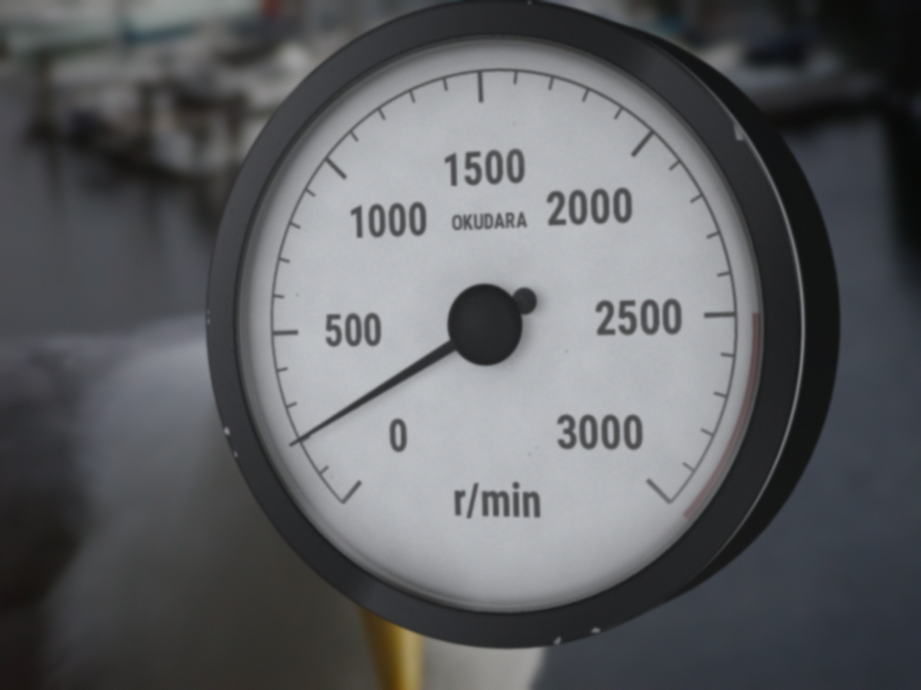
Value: 200 rpm
